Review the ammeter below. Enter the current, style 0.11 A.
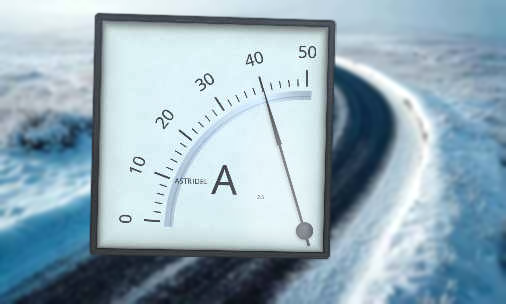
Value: 40 A
